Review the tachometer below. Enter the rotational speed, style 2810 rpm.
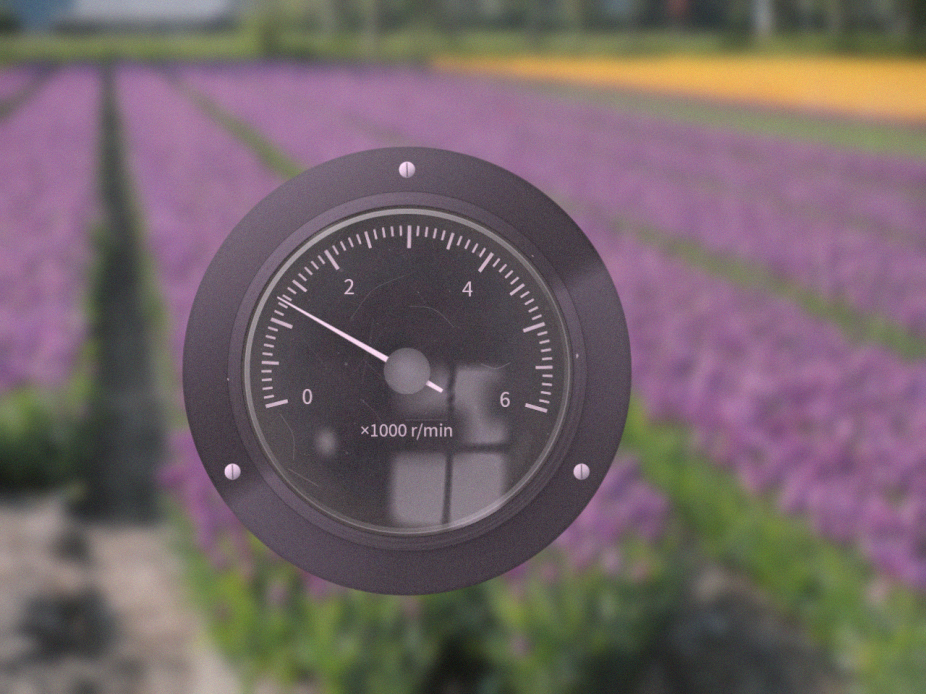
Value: 1250 rpm
